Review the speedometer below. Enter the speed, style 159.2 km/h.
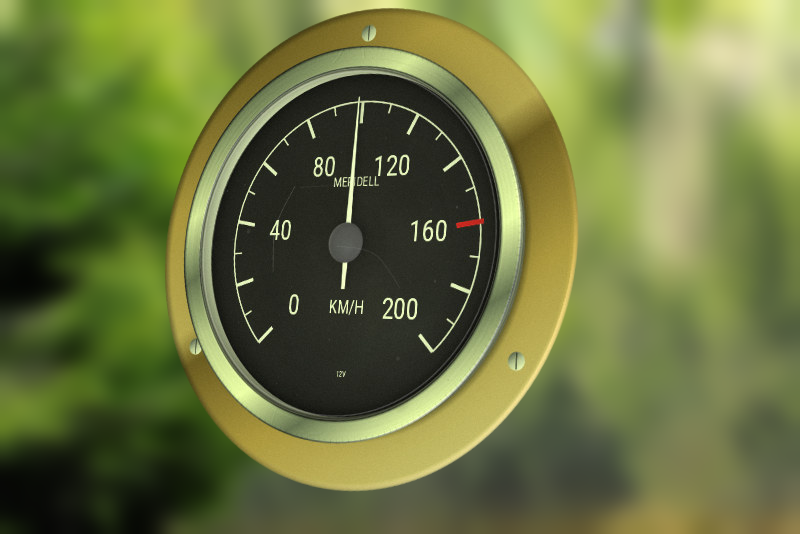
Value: 100 km/h
